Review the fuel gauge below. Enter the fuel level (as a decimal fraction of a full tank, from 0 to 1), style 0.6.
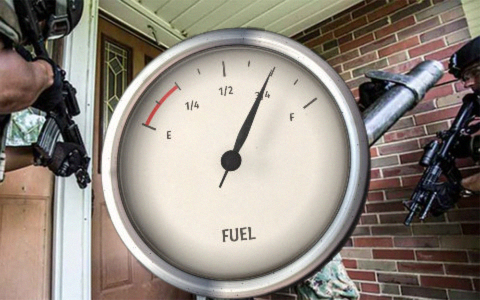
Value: 0.75
